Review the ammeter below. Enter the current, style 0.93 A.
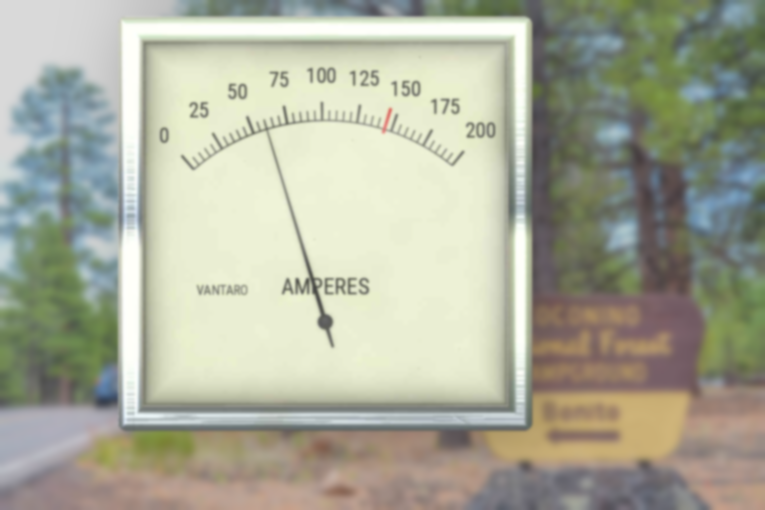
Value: 60 A
